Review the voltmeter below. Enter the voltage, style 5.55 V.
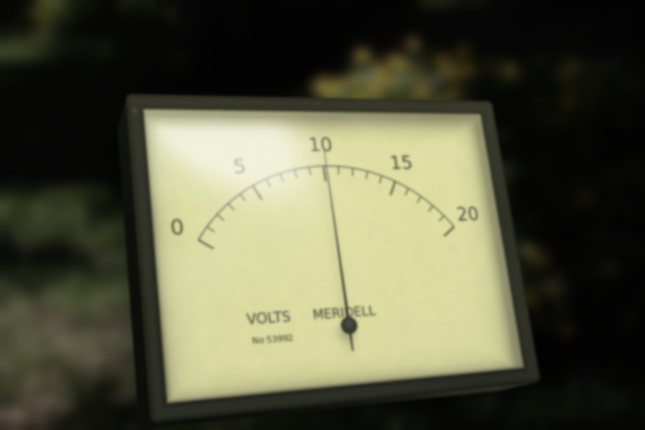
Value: 10 V
